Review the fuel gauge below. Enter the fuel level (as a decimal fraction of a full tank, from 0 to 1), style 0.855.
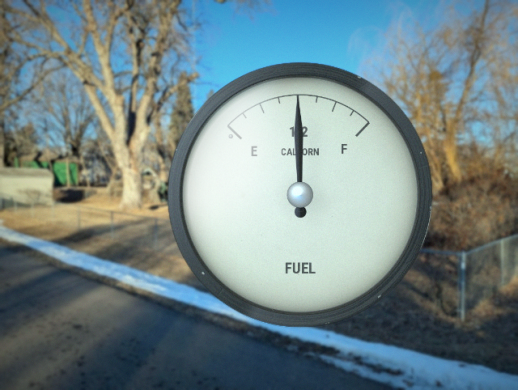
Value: 0.5
